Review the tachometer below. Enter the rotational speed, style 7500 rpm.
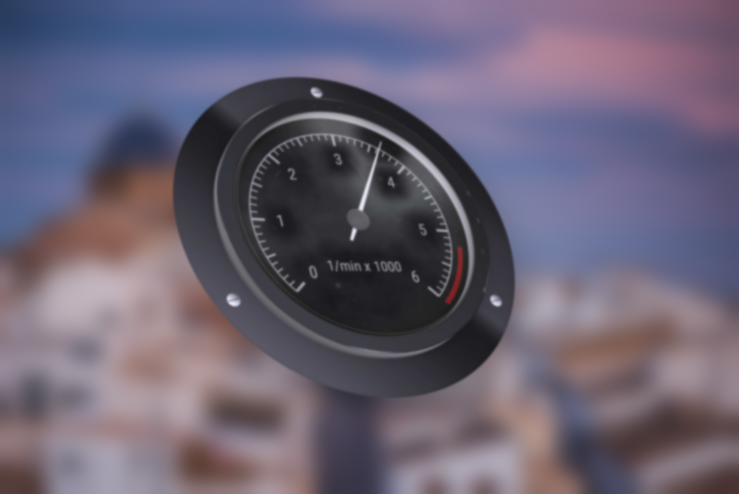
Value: 3600 rpm
